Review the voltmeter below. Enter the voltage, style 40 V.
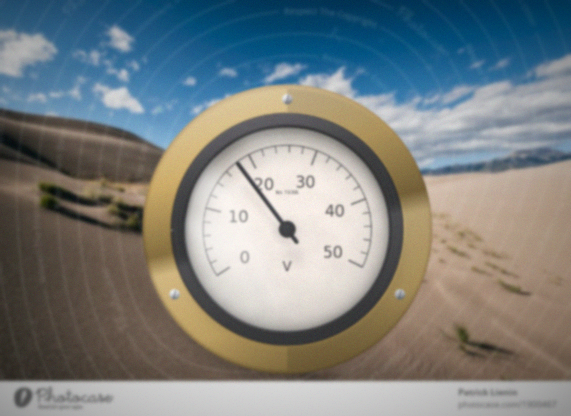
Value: 18 V
